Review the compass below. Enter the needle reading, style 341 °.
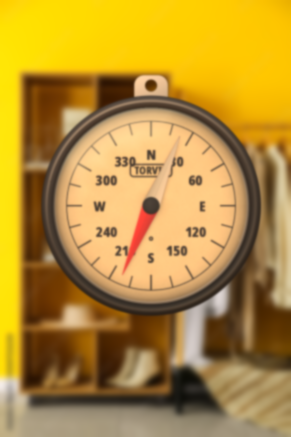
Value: 202.5 °
